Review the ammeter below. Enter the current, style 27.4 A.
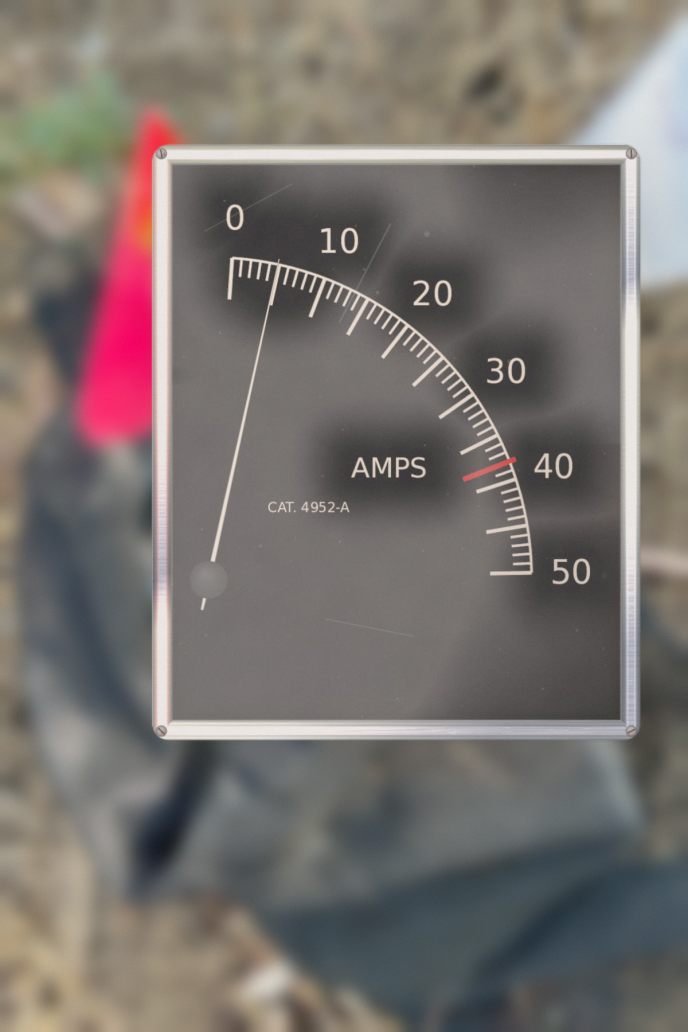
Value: 5 A
